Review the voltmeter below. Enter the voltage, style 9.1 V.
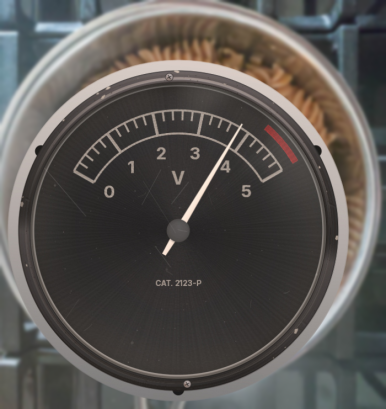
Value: 3.8 V
